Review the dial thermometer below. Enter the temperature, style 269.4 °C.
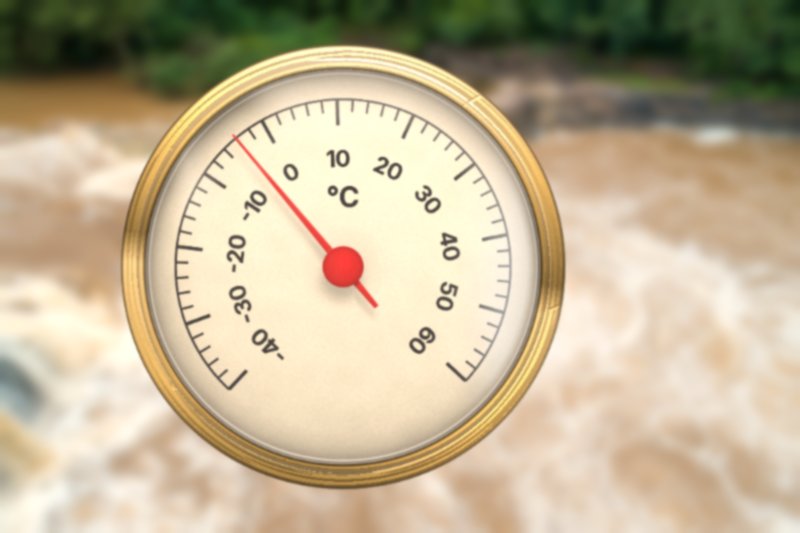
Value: -4 °C
